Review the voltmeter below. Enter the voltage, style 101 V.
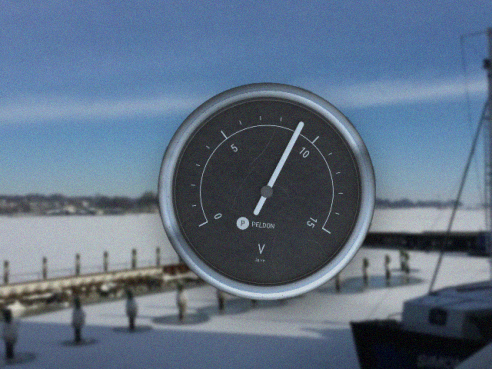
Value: 9 V
